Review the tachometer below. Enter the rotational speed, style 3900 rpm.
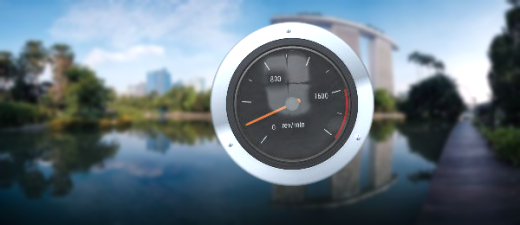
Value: 200 rpm
